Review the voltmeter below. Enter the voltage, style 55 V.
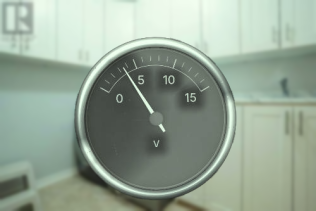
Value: 3.5 V
